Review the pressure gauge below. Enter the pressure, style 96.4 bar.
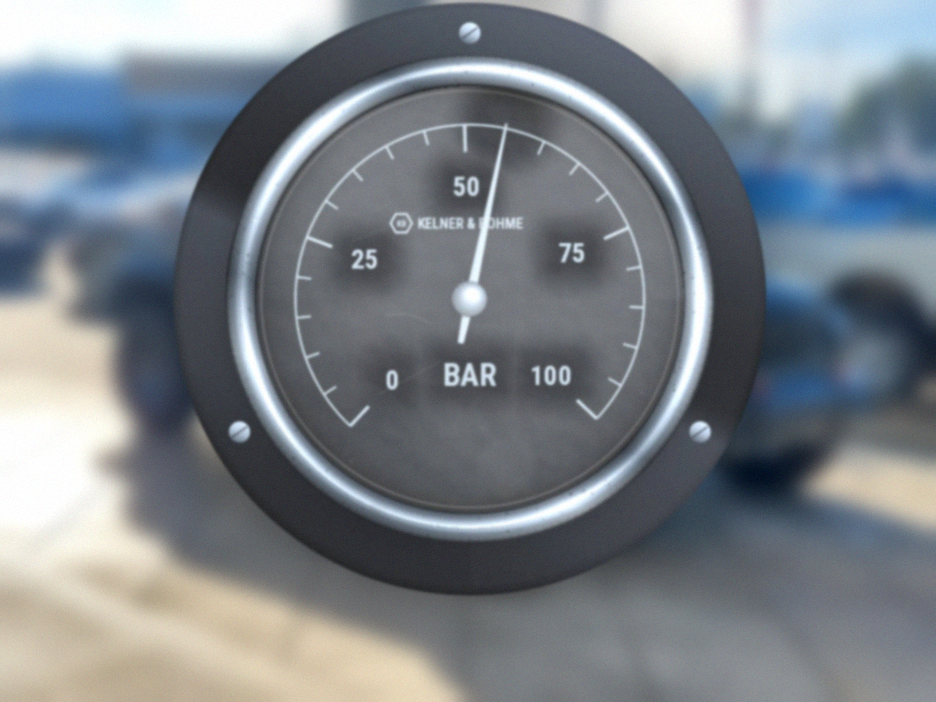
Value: 55 bar
